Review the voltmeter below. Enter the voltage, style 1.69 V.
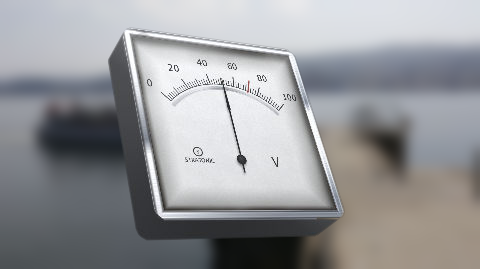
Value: 50 V
